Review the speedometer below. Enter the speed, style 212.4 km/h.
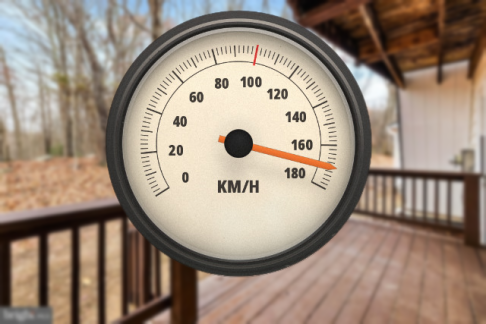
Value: 170 km/h
